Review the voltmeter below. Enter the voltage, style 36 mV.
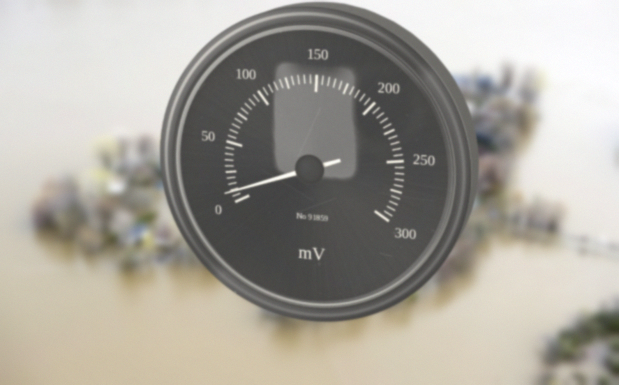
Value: 10 mV
